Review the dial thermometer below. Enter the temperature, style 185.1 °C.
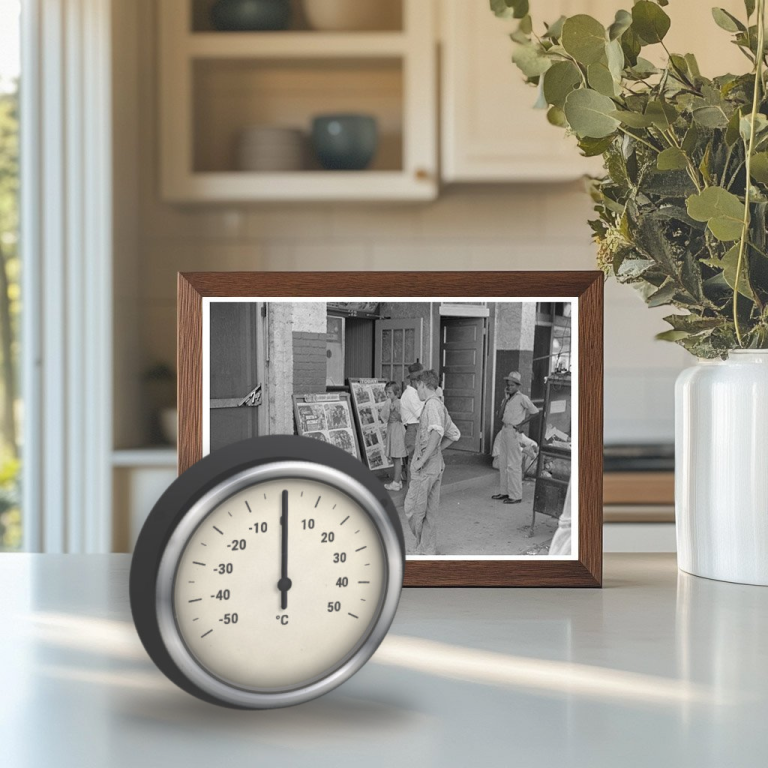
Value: 0 °C
